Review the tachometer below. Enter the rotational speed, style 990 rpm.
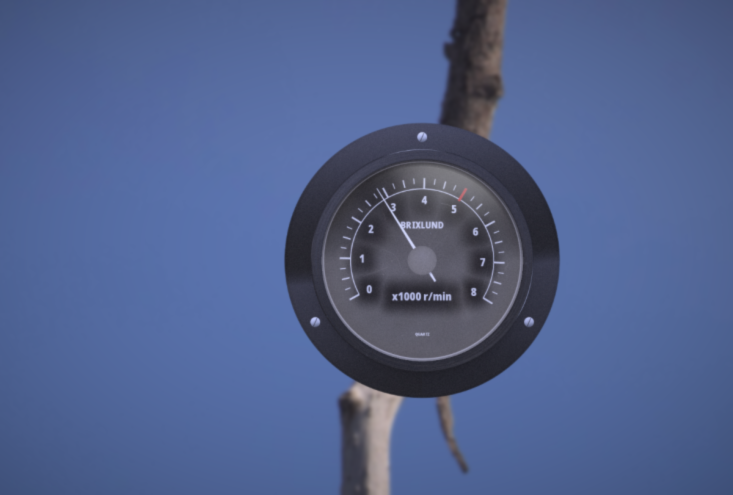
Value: 2875 rpm
